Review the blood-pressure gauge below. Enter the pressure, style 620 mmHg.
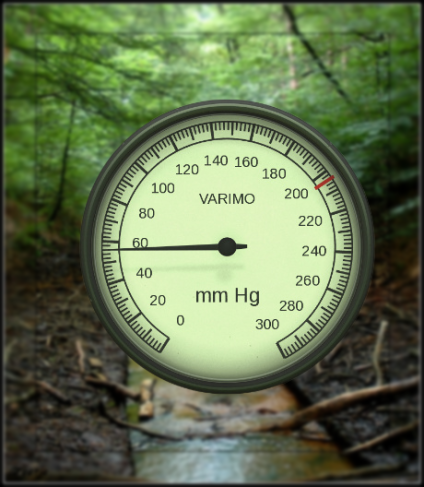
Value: 56 mmHg
